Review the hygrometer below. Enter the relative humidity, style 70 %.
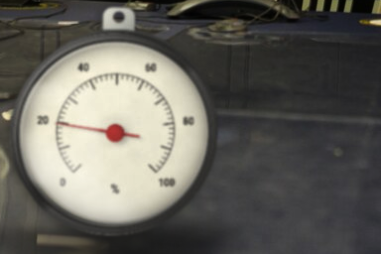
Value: 20 %
